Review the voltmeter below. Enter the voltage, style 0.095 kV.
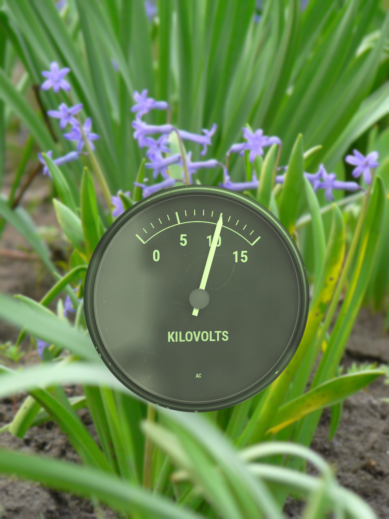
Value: 10 kV
